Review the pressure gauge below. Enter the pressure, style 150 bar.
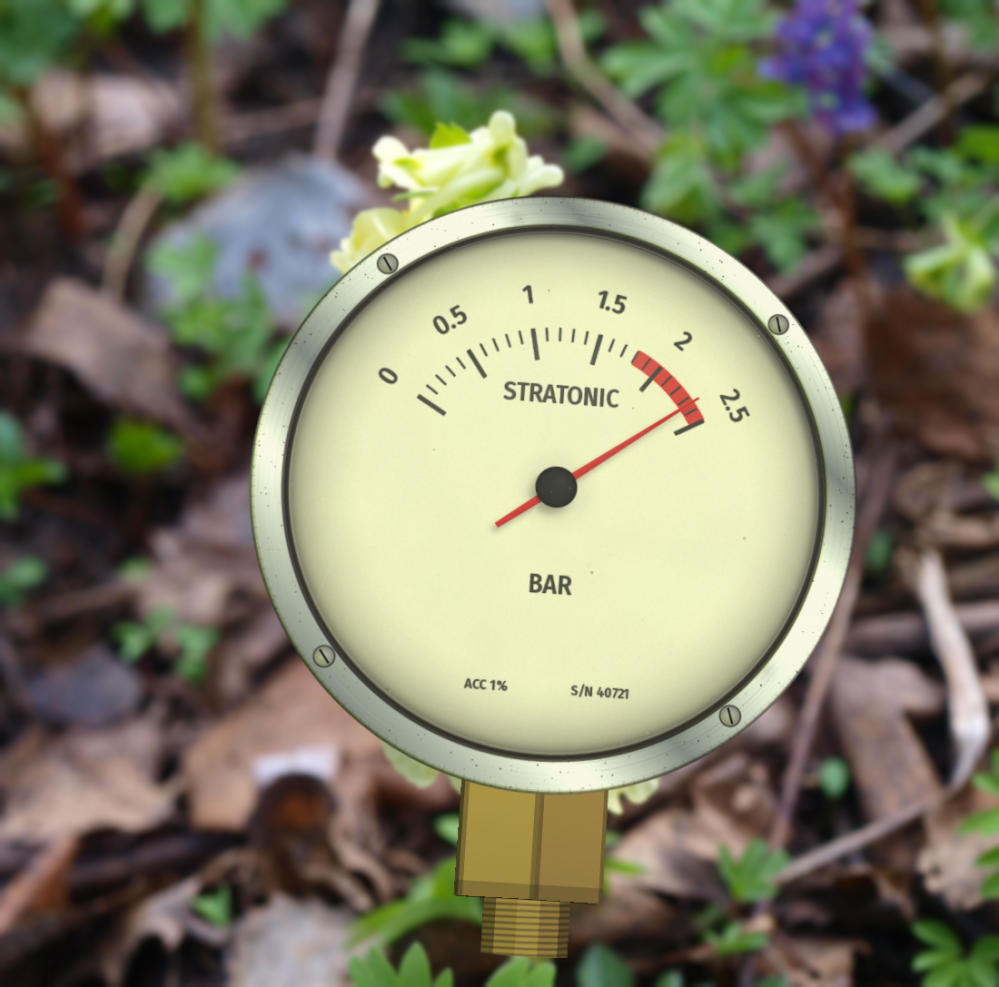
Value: 2.35 bar
